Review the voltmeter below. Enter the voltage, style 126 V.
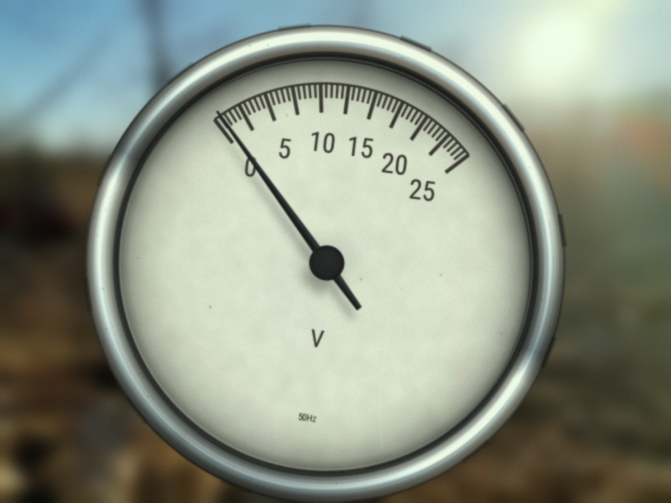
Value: 0.5 V
